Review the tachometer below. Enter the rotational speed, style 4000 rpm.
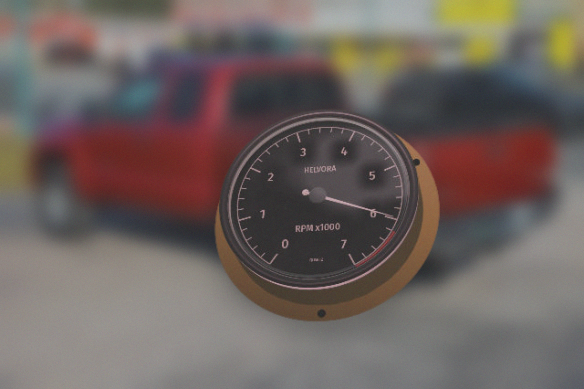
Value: 6000 rpm
